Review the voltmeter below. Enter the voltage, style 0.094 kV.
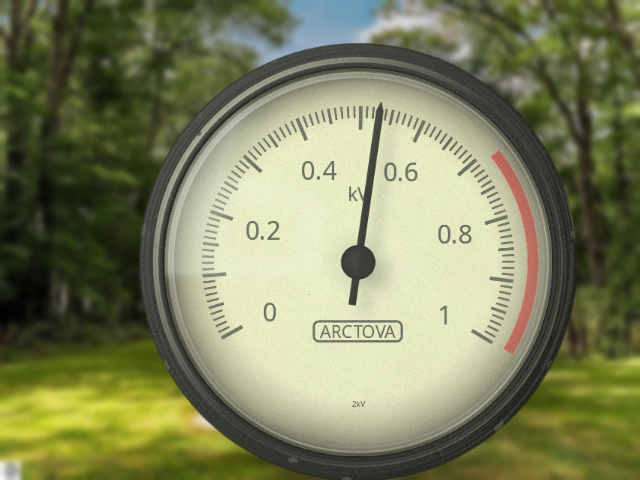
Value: 0.53 kV
